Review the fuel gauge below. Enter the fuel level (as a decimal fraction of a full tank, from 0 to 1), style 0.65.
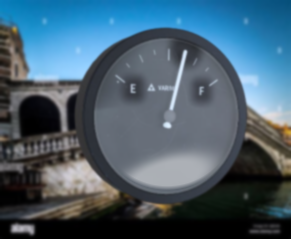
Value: 0.625
